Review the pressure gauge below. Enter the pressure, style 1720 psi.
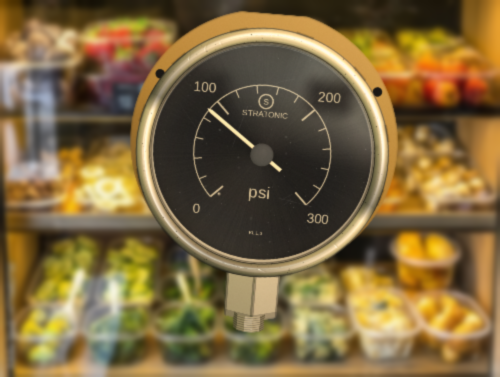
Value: 90 psi
